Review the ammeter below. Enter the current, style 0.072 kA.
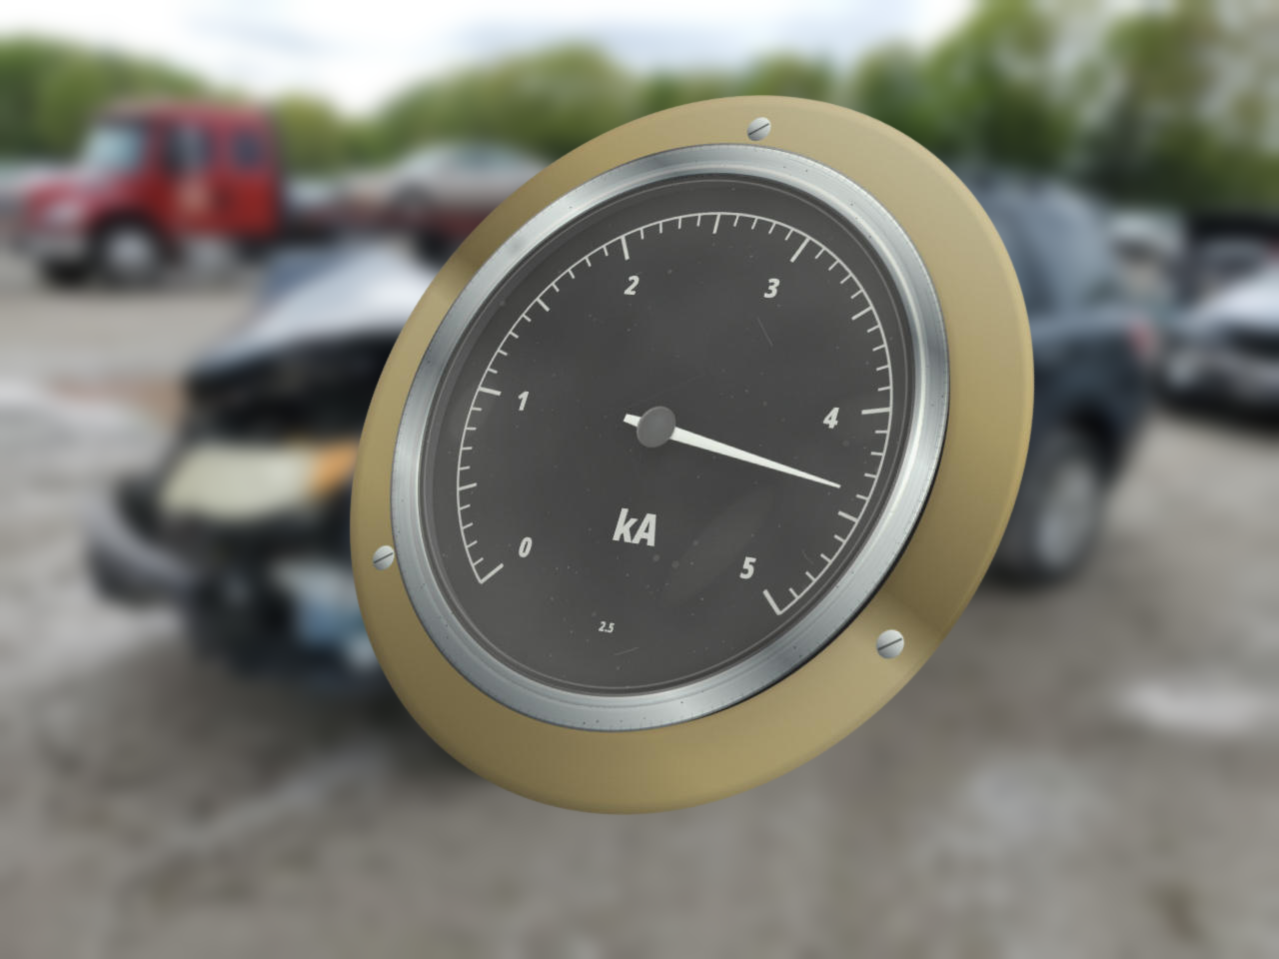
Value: 4.4 kA
